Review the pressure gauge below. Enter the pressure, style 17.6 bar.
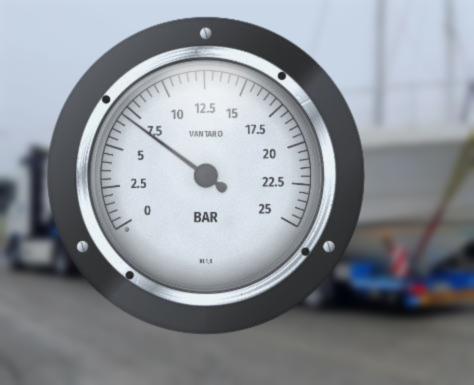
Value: 7 bar
